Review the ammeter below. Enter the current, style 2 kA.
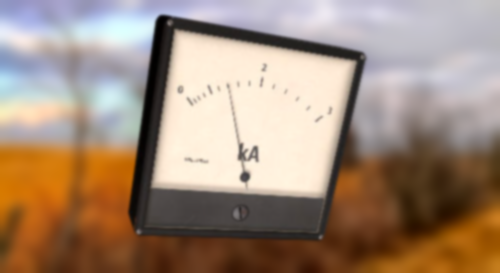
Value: 1.4 kA
